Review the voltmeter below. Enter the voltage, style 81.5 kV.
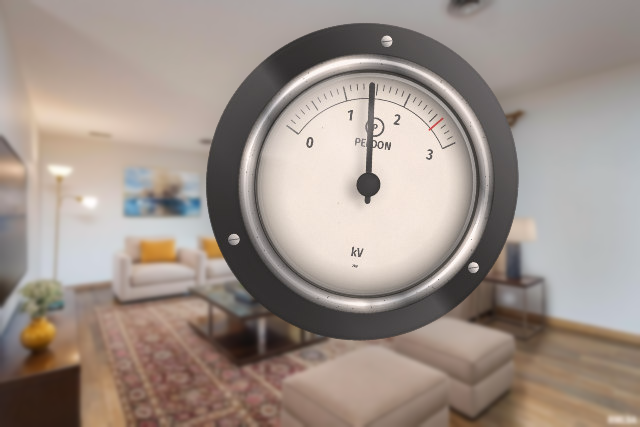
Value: 1.4 kV
